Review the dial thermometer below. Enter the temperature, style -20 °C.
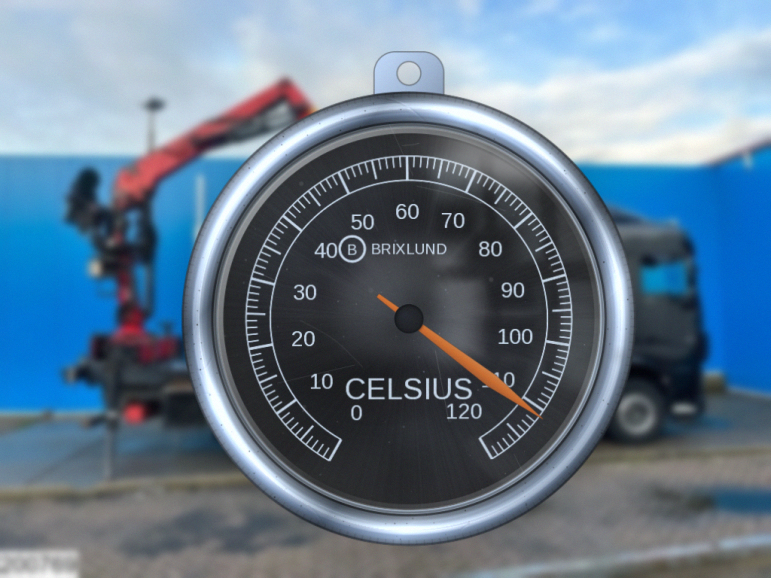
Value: 111 °C
